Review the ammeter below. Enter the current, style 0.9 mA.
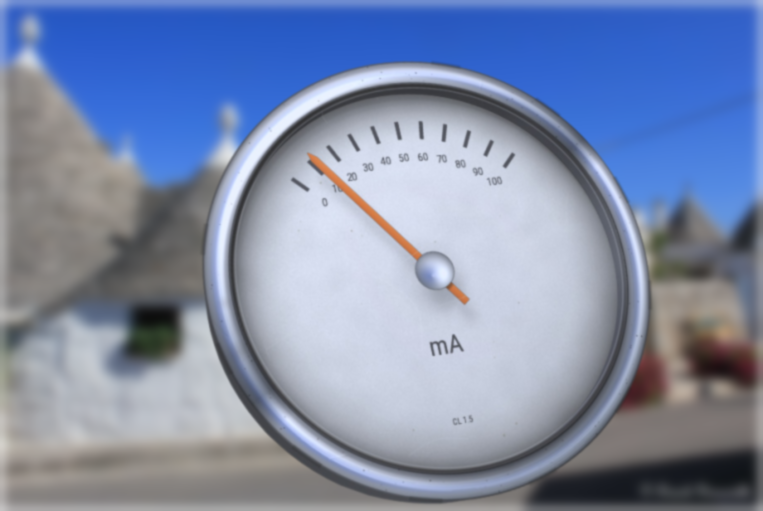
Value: 10 mA
